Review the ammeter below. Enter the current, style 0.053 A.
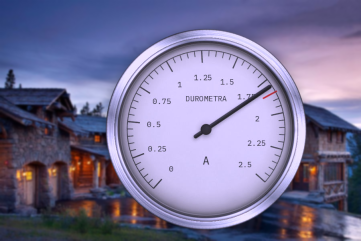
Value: 1.8 A
